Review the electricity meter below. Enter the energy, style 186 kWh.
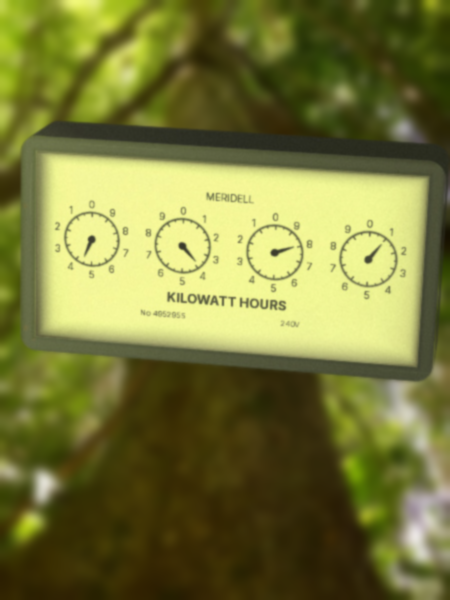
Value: 4381 kWh
